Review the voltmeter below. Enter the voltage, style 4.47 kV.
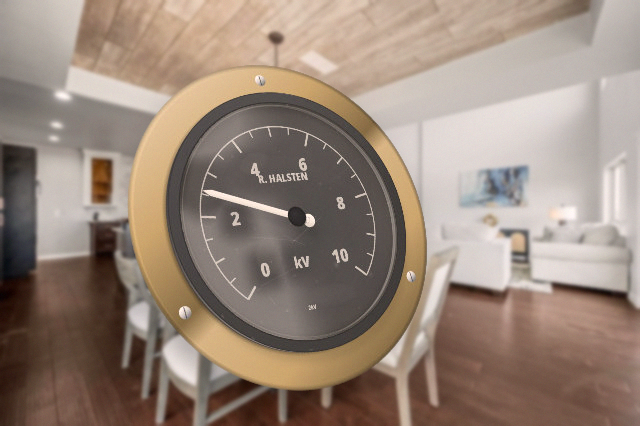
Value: 2.5 kV
